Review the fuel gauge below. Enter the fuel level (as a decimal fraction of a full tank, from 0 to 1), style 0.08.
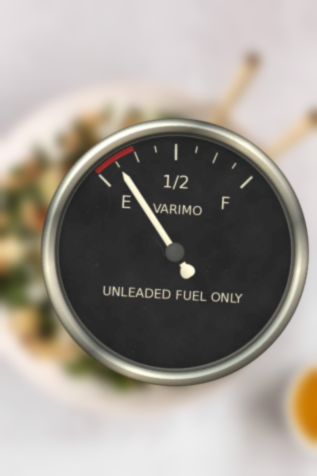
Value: 0.125
